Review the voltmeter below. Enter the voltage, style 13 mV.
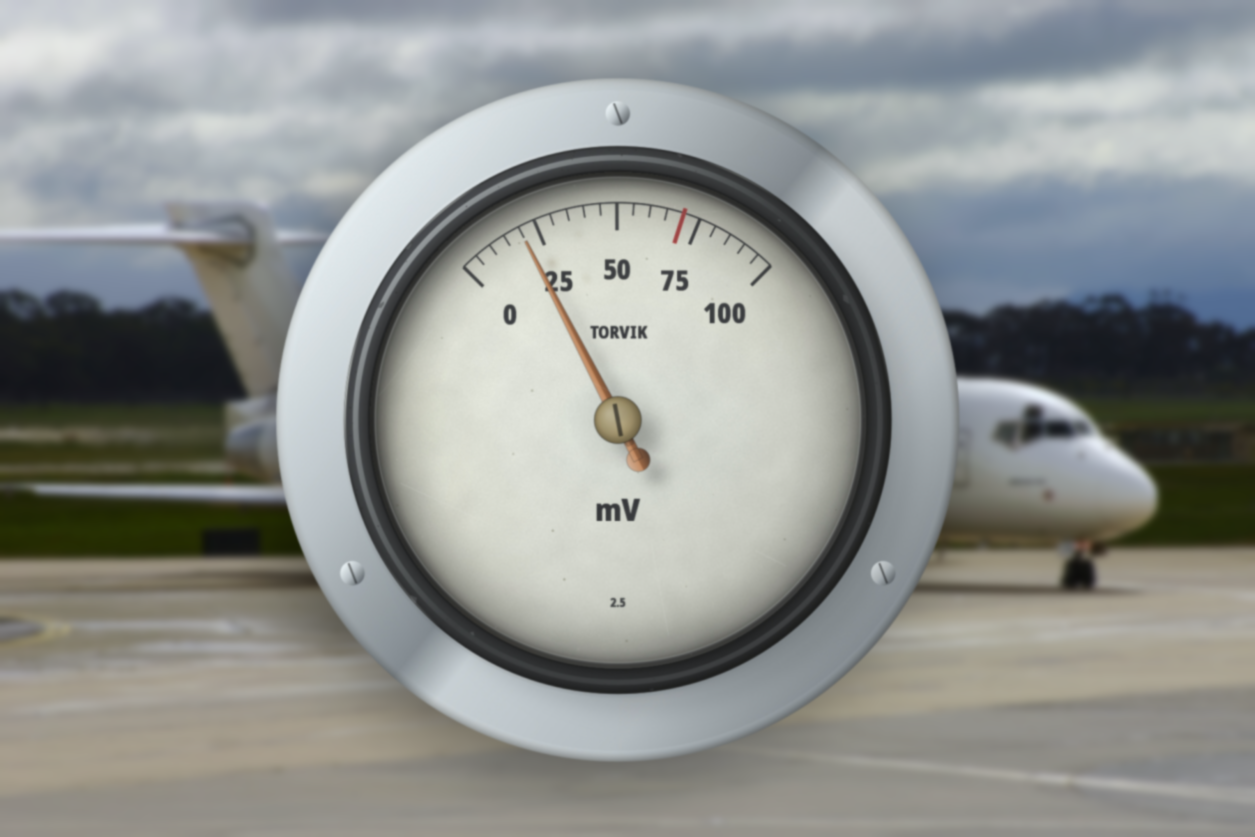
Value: 20 mV
